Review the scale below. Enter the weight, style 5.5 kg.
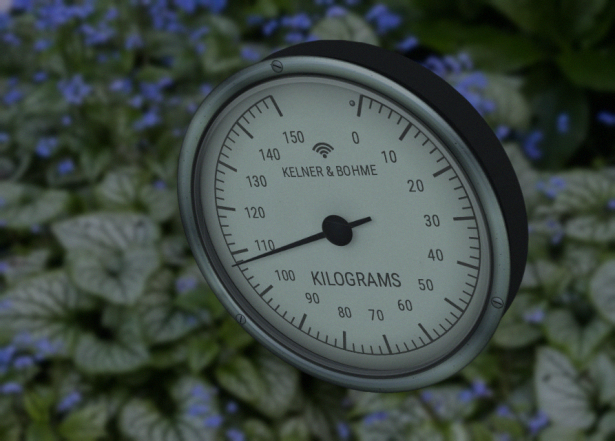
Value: 108 kg
